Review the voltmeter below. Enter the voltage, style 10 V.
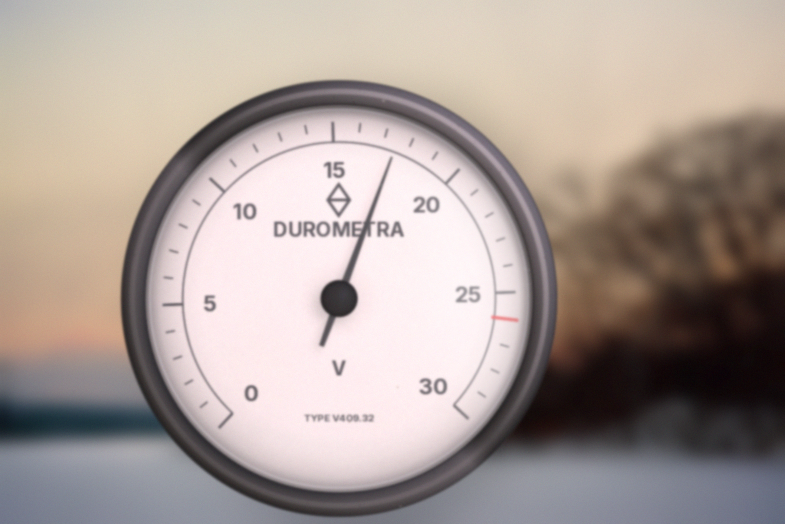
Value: 17.5 V
